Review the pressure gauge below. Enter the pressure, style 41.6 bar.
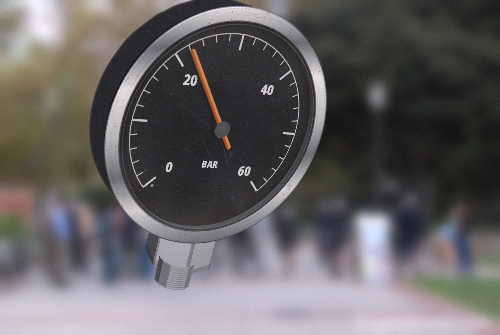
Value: 22 bar
